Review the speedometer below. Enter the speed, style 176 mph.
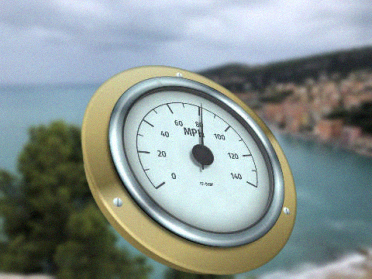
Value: 80 mph
